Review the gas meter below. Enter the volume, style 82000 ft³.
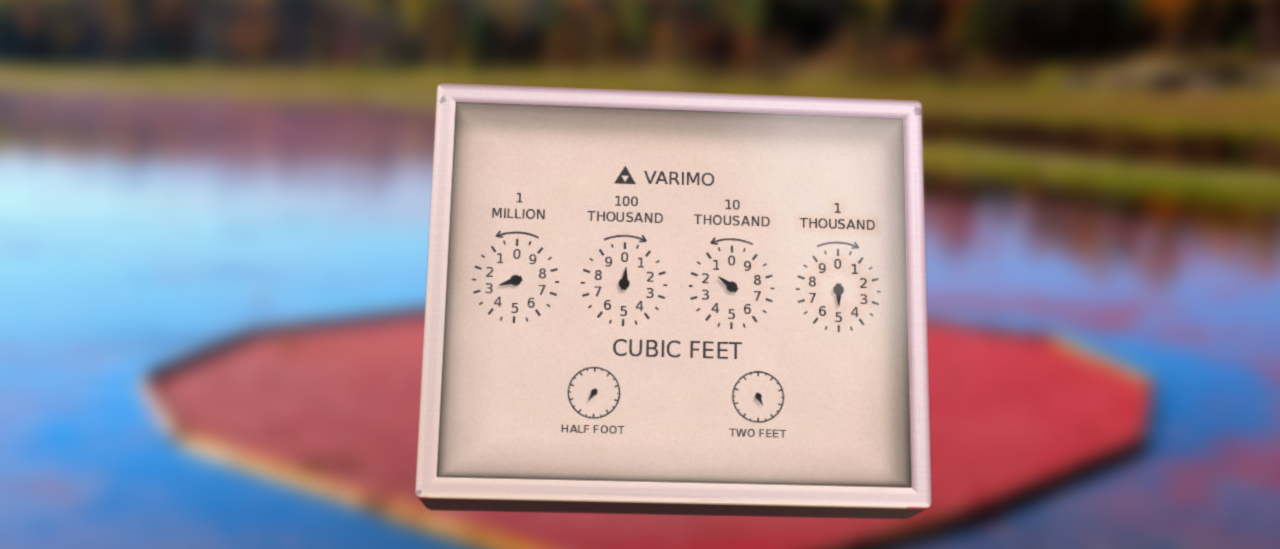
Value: 301500 ft³
